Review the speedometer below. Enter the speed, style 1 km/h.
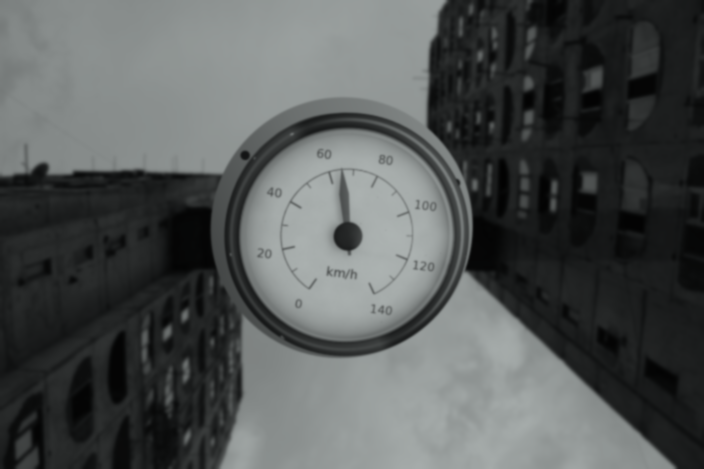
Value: 65 km/h
